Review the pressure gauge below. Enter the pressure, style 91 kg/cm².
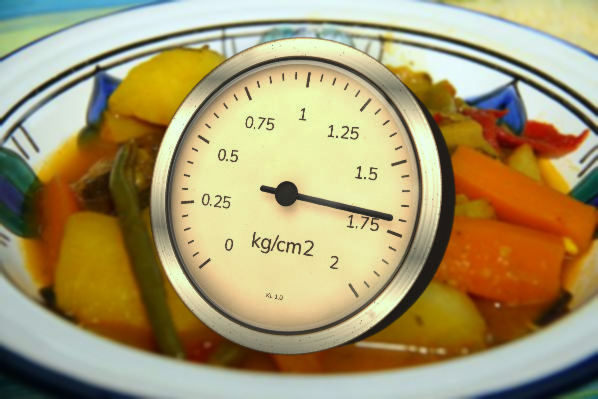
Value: 1.7 kg/cm²
